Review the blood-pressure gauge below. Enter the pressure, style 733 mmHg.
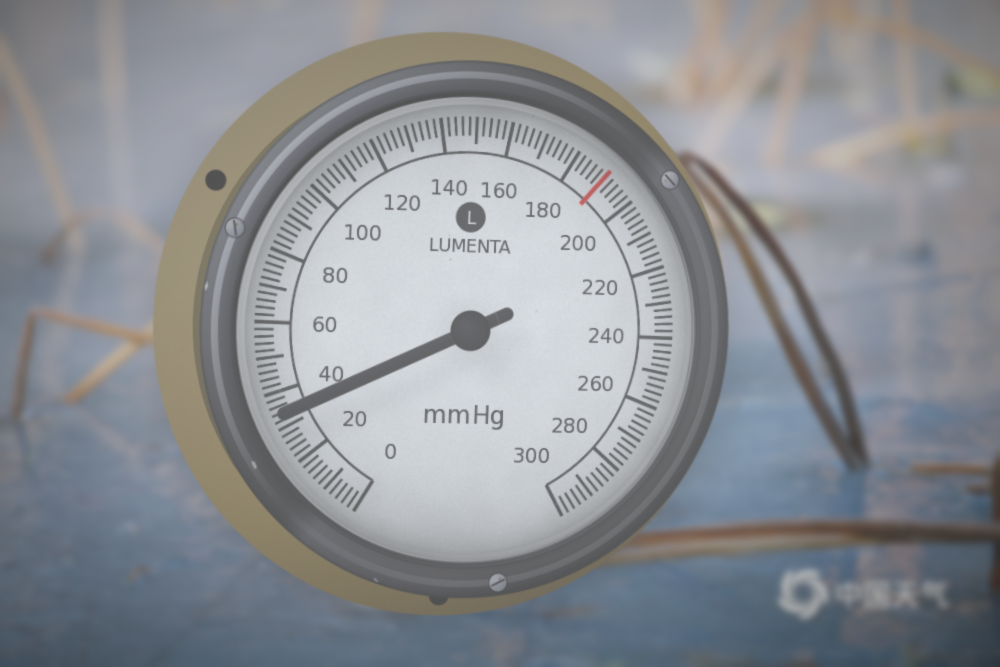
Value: 34 mmHg
